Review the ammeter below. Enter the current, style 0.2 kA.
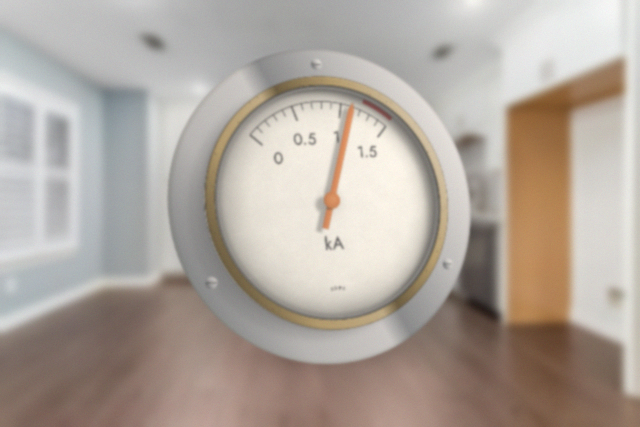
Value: 1.1 kA
